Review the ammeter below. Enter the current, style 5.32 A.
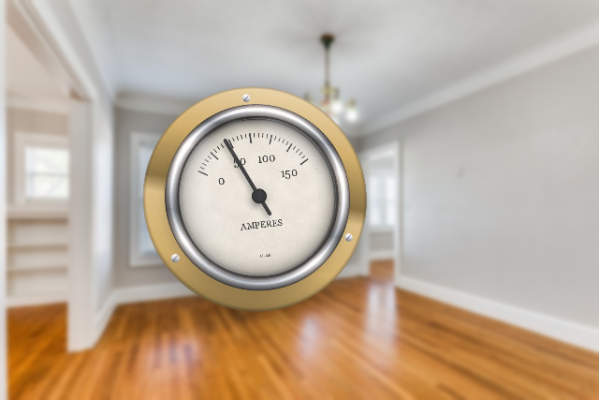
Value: 45 A
